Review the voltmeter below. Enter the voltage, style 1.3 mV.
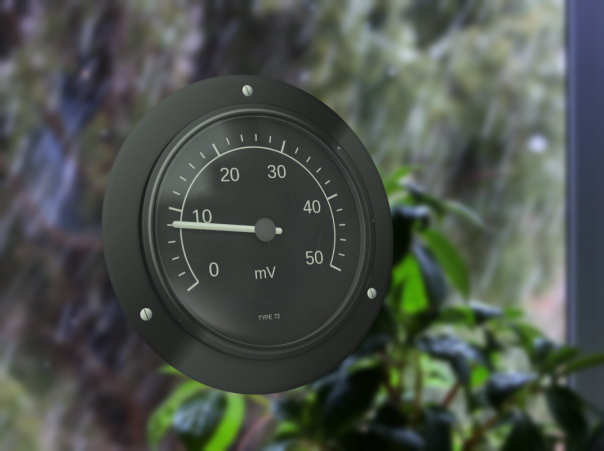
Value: 8 mV
